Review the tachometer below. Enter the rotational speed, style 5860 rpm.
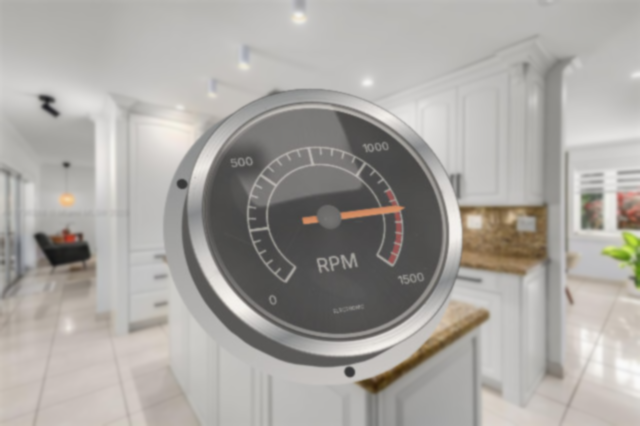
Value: 1250 rpm
